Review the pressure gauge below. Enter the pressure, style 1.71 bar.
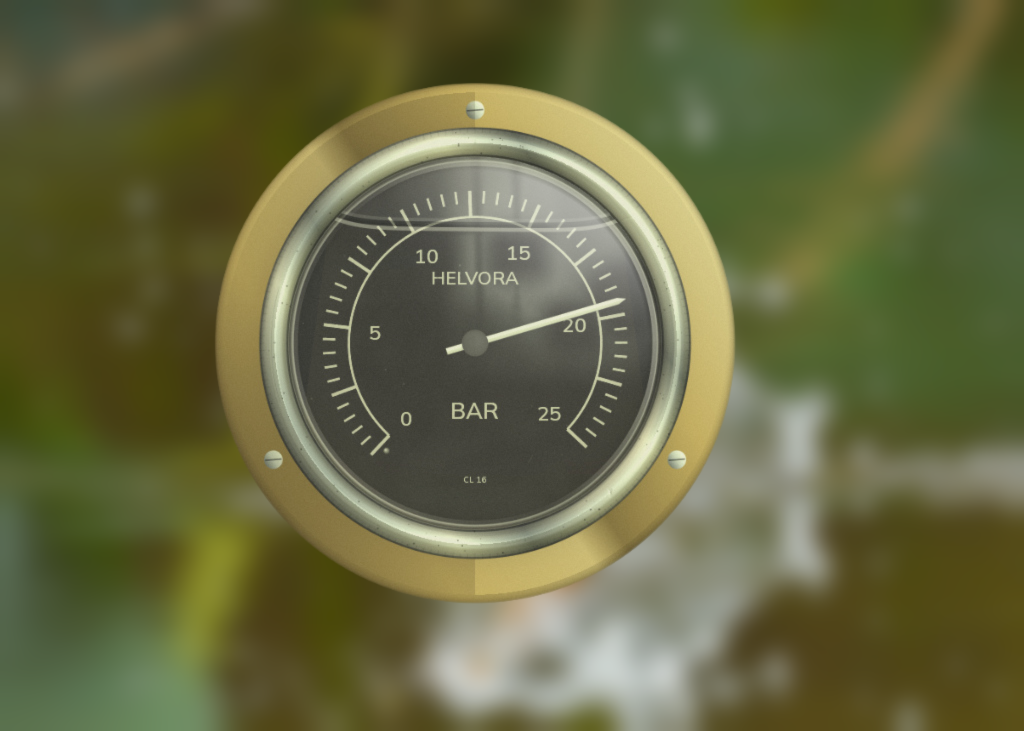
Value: 19.5 bar
